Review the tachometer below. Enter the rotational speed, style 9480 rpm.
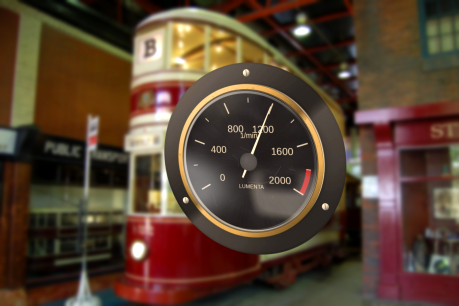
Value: 1200 rpm
